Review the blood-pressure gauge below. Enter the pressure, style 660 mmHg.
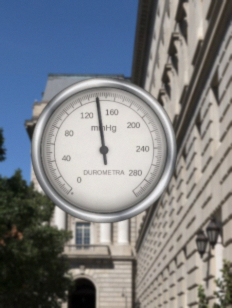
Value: 140 mmHg
